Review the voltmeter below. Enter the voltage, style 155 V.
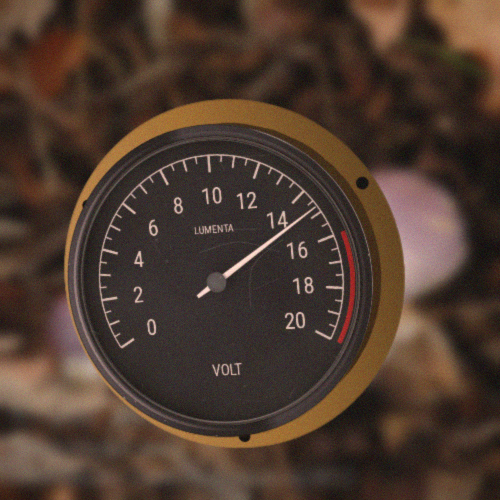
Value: 14.75 V
